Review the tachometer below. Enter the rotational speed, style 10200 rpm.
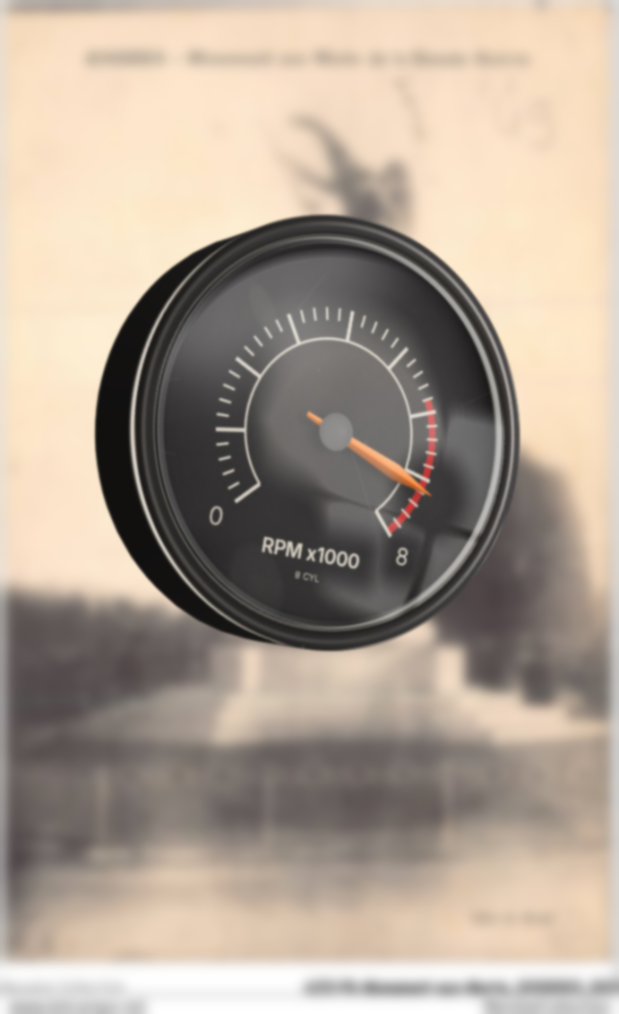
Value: 7200 rpm
